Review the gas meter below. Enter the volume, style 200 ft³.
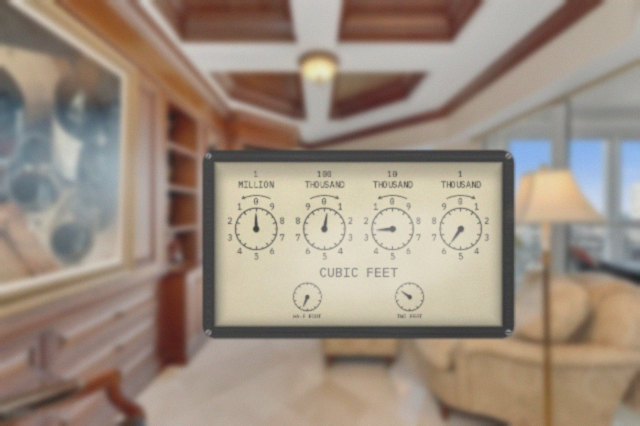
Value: 2600 ft³
